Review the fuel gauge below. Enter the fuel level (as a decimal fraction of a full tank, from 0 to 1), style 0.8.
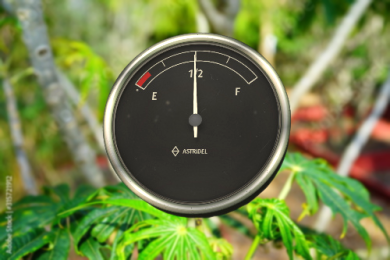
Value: 0.5
